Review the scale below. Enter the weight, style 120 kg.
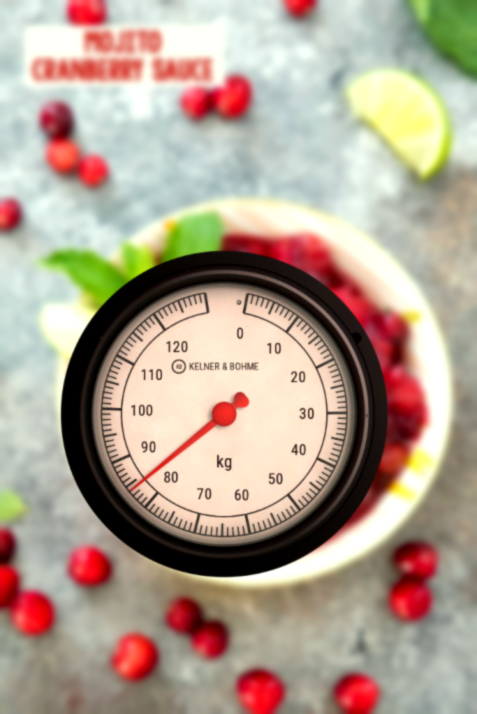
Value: 84 kg
